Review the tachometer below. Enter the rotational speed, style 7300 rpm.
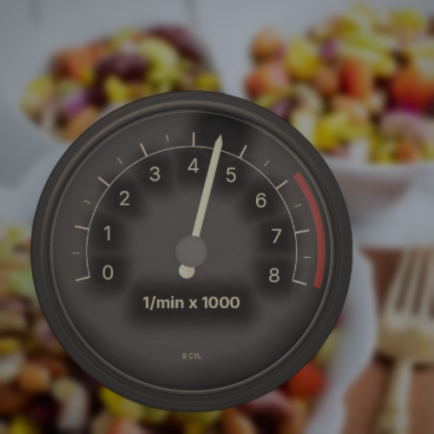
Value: 4500 rpm
